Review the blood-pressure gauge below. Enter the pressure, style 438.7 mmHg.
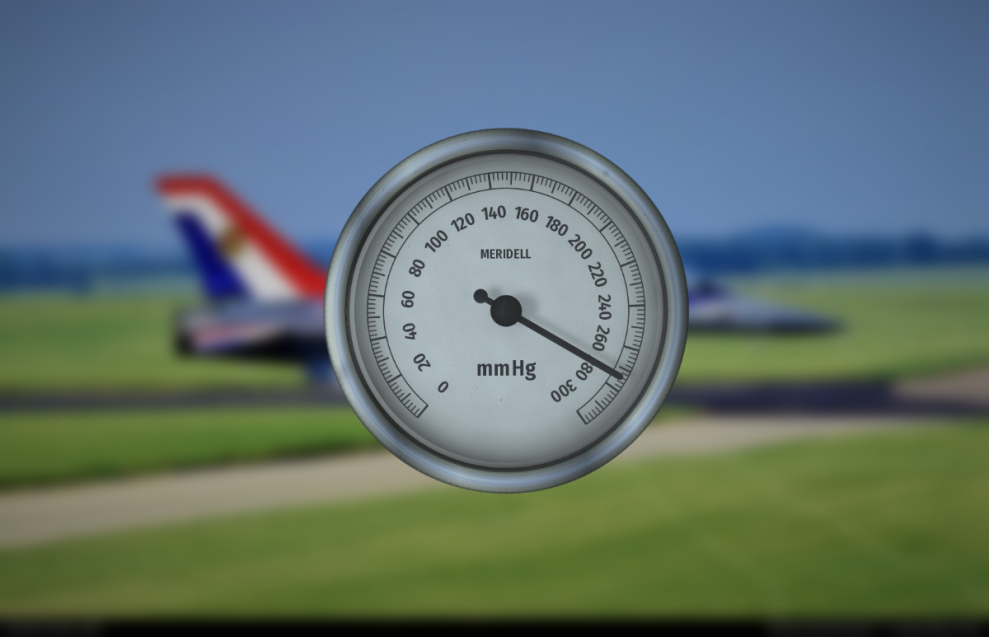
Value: 274 mmHg
